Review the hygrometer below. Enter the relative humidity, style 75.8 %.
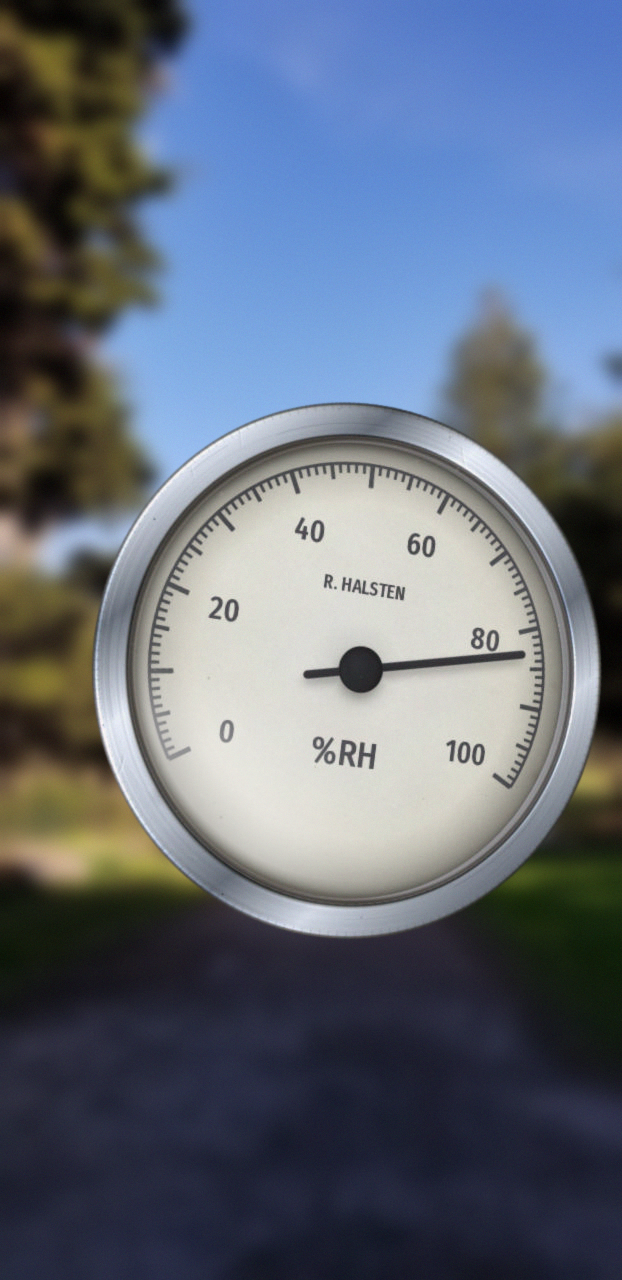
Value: 83 %
